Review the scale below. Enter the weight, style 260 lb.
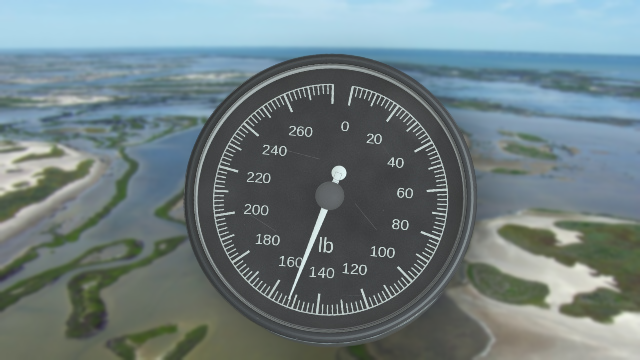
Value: 152 lb
